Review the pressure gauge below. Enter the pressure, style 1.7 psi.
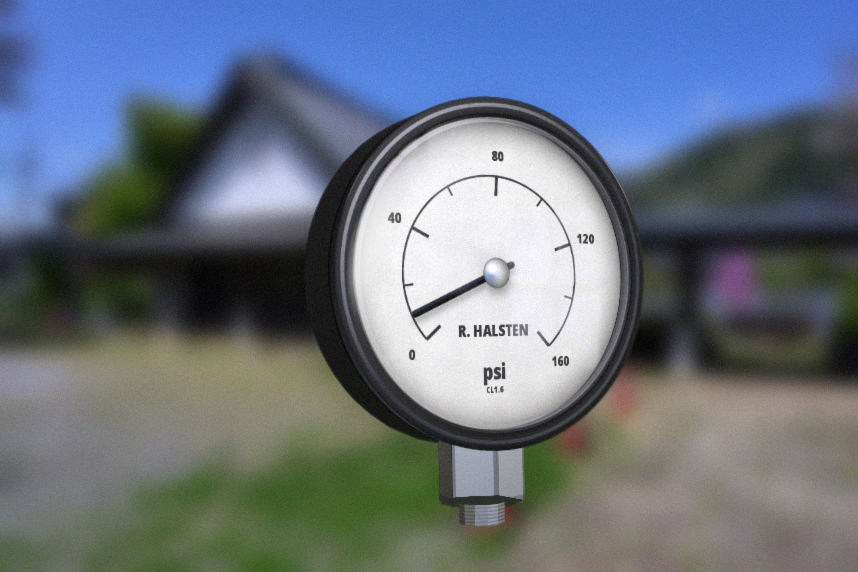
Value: 10 psi
